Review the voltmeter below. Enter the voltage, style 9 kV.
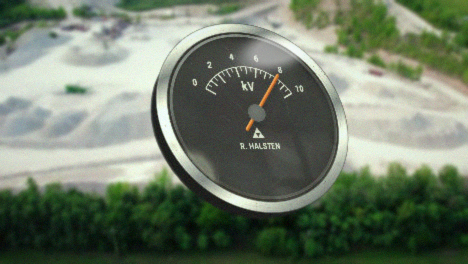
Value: 8 kV
